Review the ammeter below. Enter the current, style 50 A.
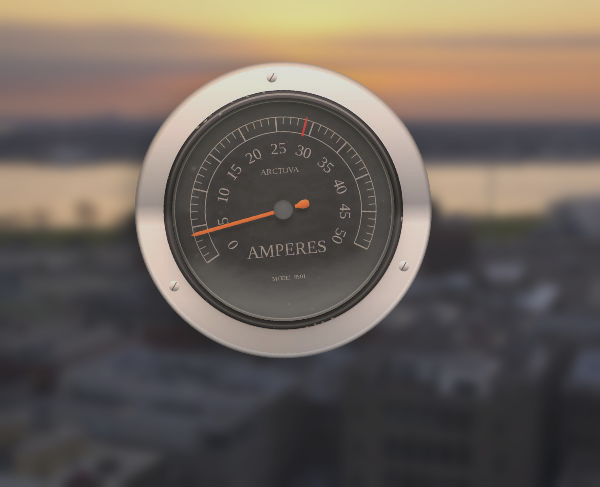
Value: 4 A
